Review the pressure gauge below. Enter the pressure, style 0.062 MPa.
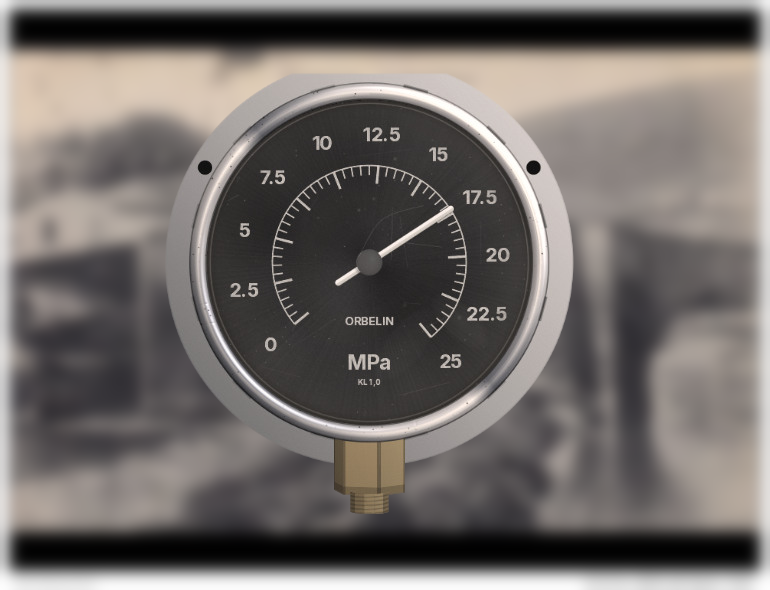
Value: 17.25 MPa
